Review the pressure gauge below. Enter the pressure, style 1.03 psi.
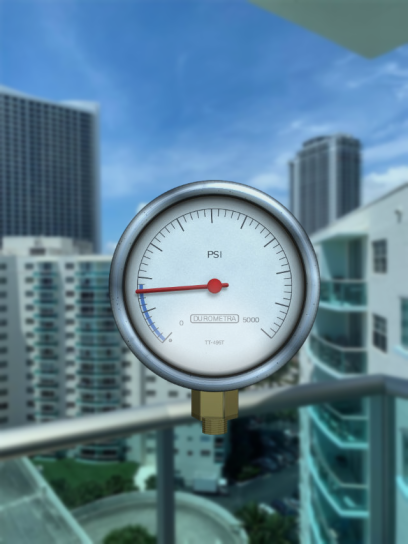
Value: 800 psi
